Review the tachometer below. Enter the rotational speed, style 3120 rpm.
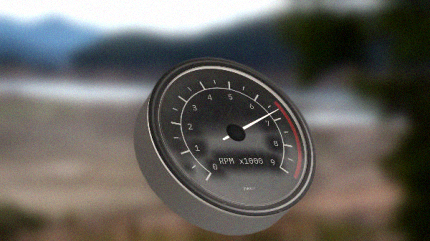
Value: 6750 rpm
